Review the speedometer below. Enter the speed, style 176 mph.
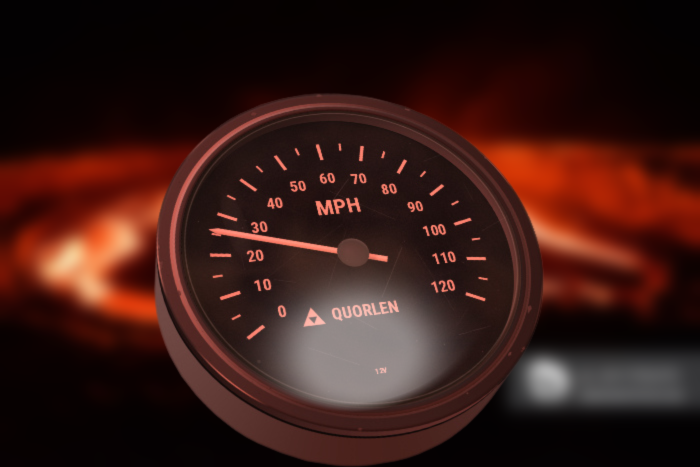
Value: 25 mph
